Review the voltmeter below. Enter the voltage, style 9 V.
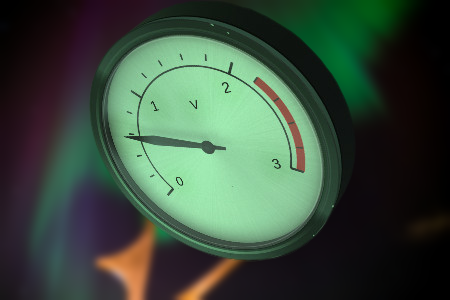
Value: 0.6 V
